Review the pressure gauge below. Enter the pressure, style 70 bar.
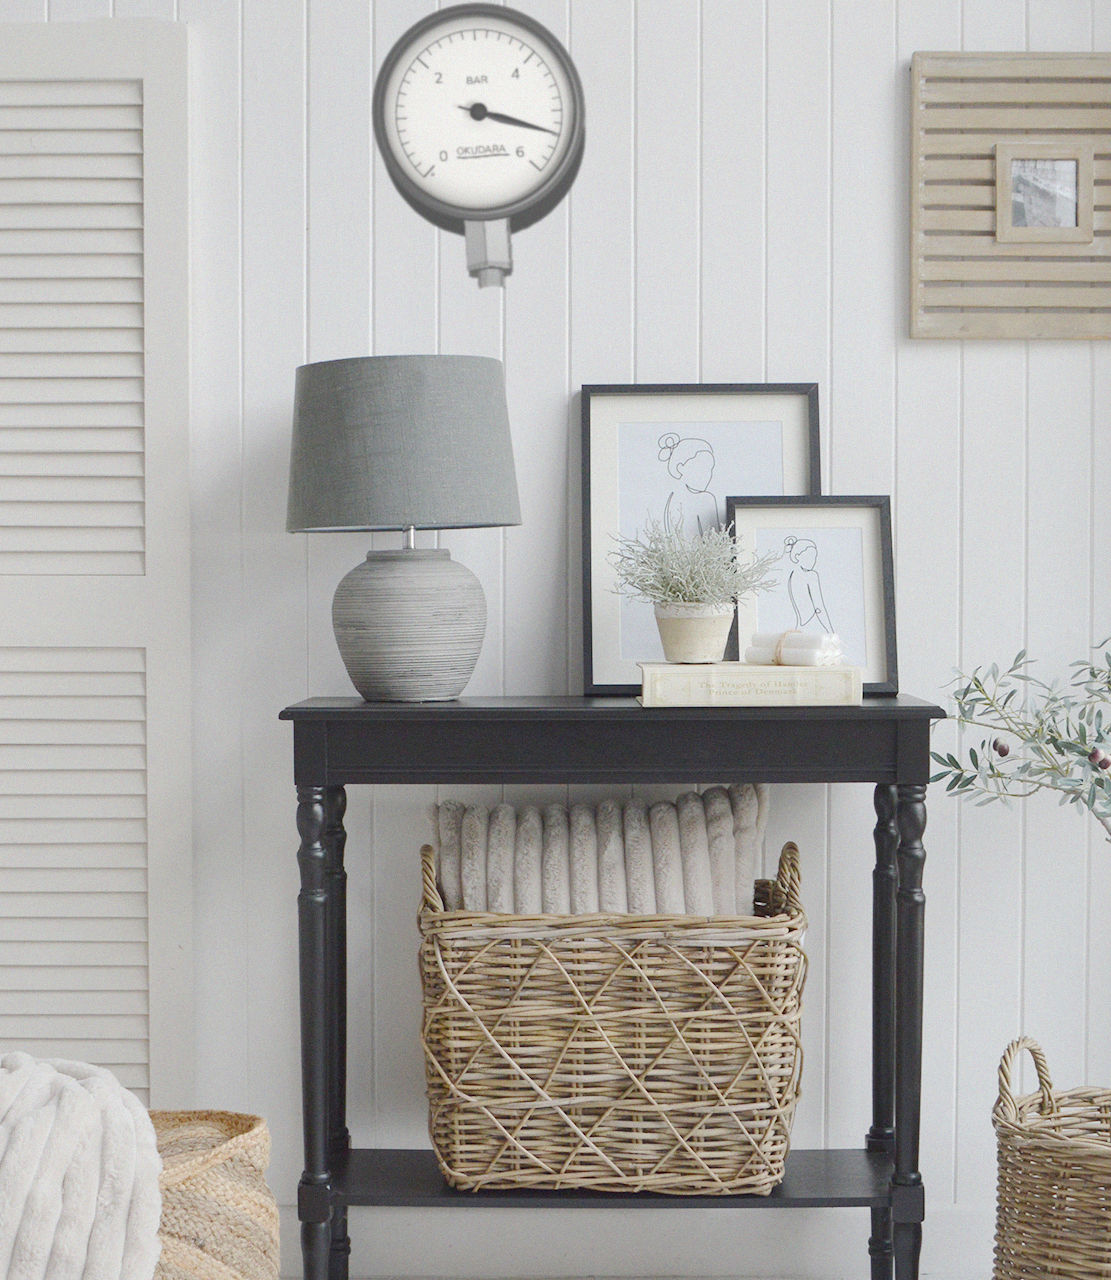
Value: 5.4 bar
